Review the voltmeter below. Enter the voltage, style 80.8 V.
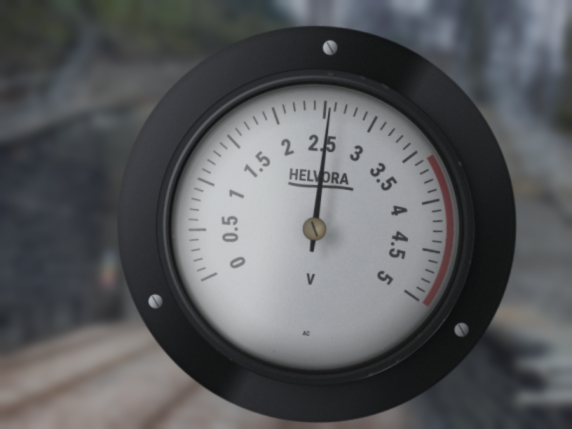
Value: 2.55 V
